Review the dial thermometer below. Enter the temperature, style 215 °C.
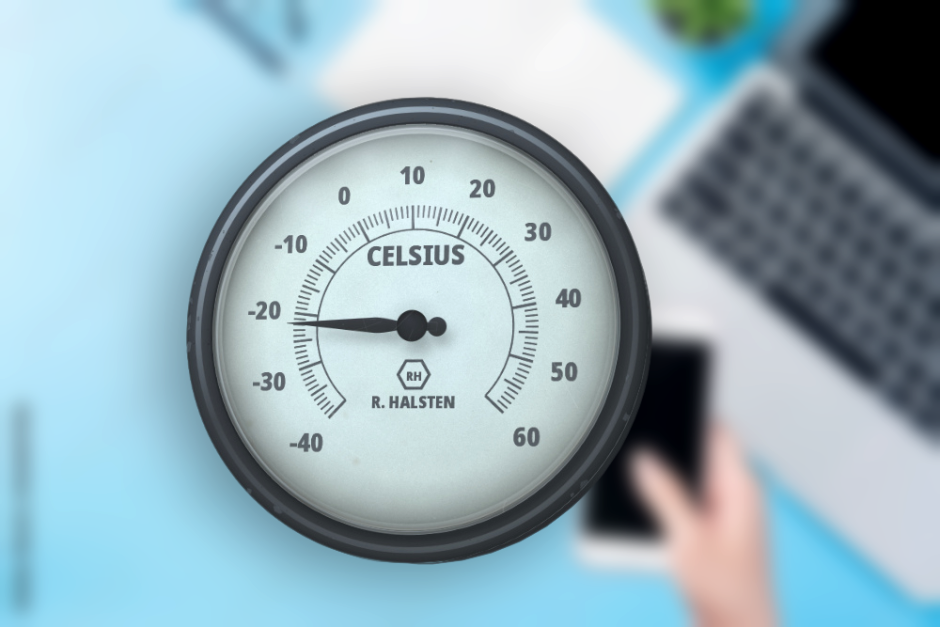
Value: -22 °C
